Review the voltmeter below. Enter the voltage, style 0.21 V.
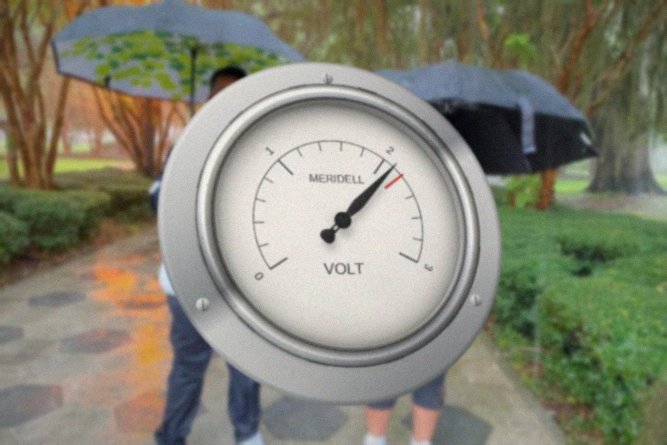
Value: 2.1 V
